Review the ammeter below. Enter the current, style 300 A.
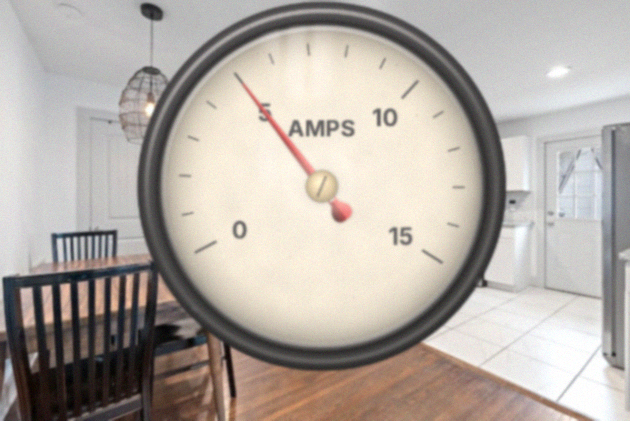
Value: 5 A
